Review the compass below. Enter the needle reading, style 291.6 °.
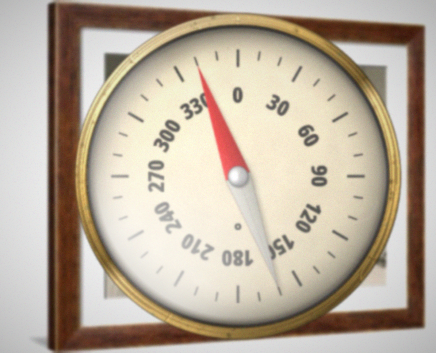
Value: 340 °
